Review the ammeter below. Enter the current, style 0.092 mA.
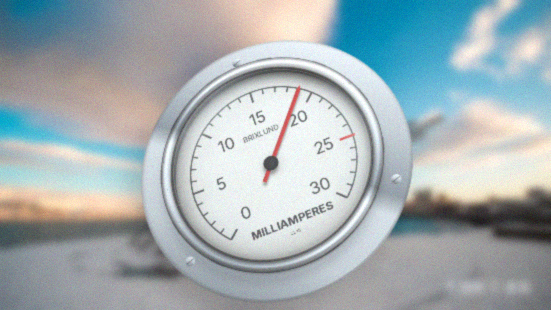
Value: 19 mA
